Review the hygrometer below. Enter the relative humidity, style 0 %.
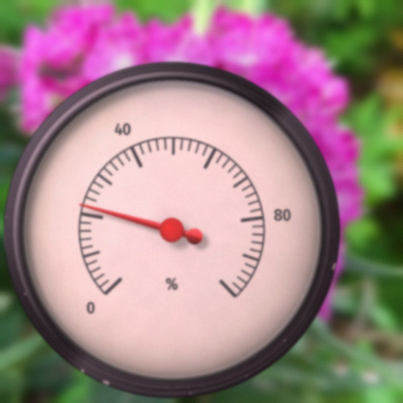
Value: 22 %
